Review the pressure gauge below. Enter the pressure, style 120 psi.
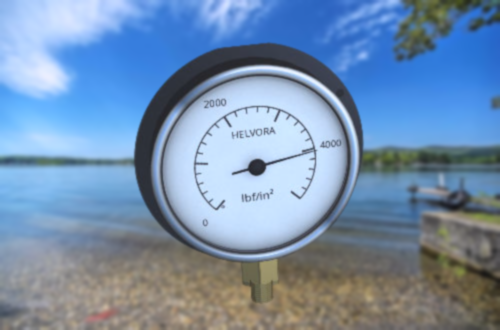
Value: 4000 psi
